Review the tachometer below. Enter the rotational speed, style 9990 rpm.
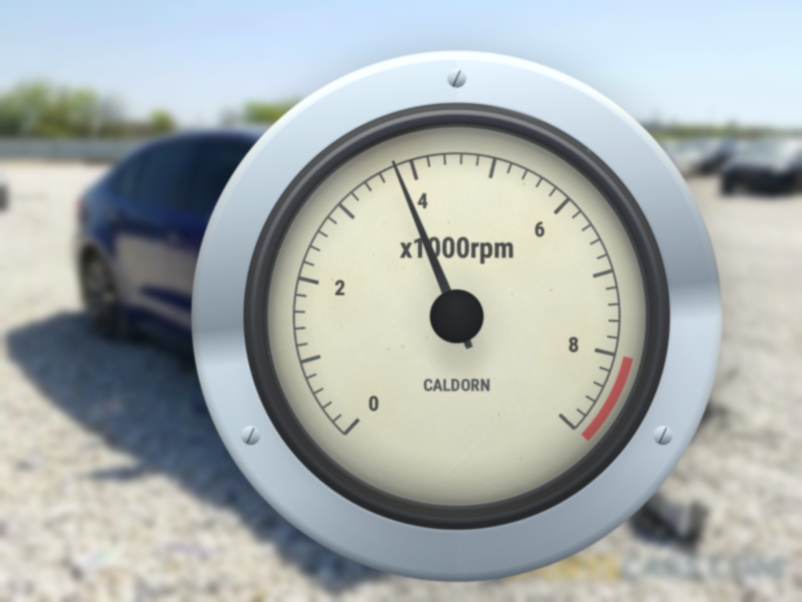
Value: 3800 rpm
